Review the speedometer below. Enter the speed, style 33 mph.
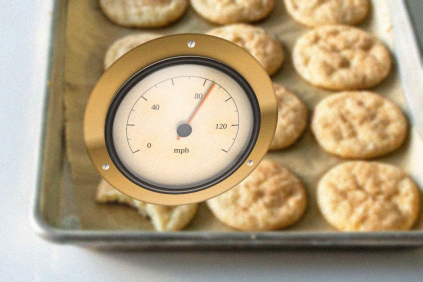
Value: 85 mph
